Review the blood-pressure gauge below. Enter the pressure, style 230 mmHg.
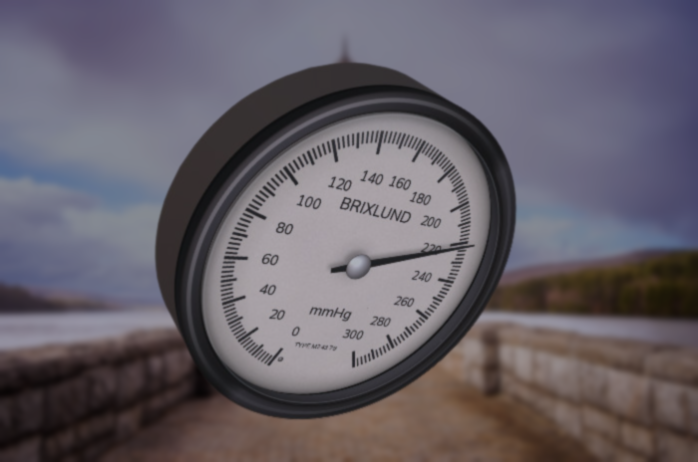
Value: 220 mmHg
